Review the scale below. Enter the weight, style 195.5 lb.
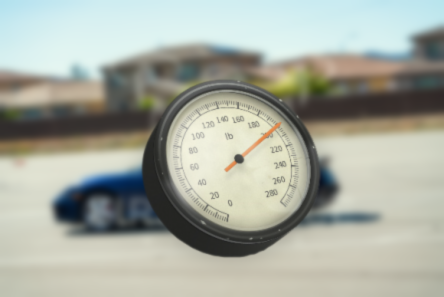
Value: 200 lb
